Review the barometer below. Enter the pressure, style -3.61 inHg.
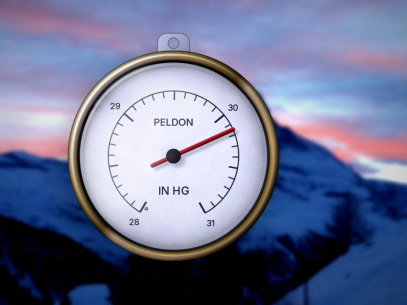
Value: 30.15 inHg
